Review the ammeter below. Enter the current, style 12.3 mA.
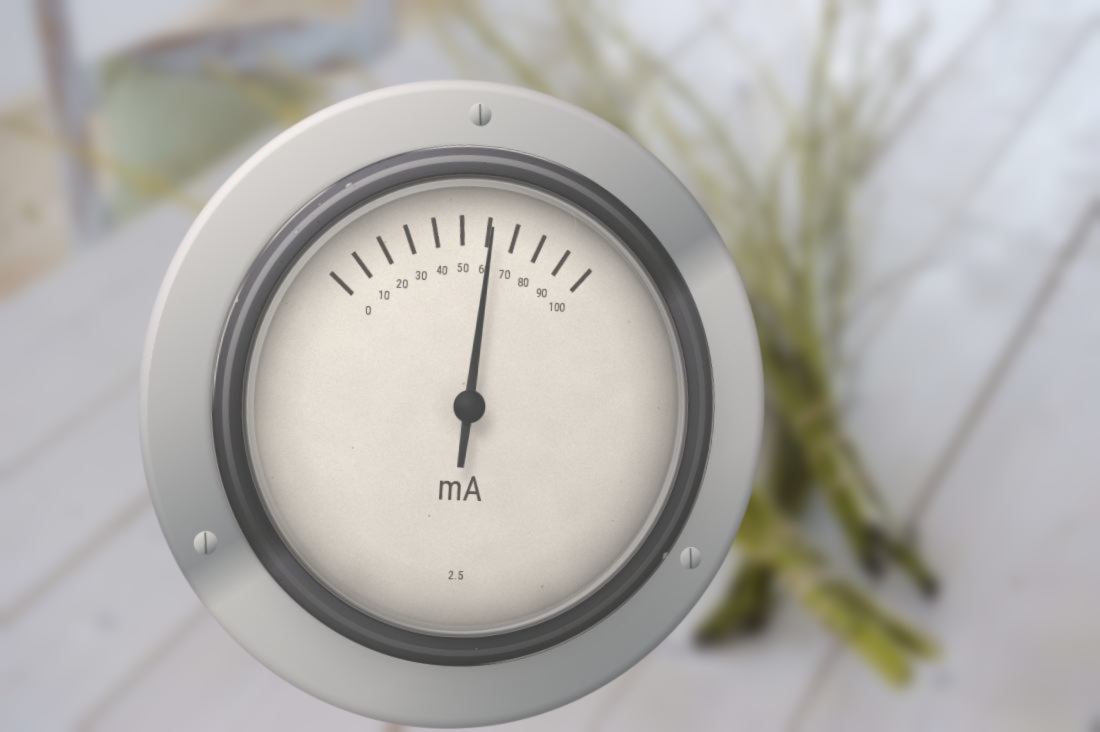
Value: 60 mA
